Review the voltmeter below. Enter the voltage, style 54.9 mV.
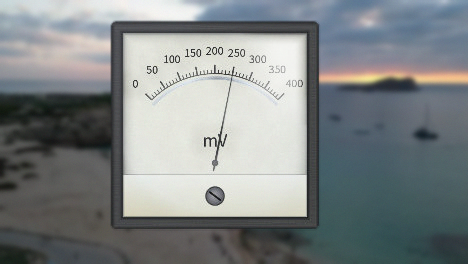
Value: 250 mV
